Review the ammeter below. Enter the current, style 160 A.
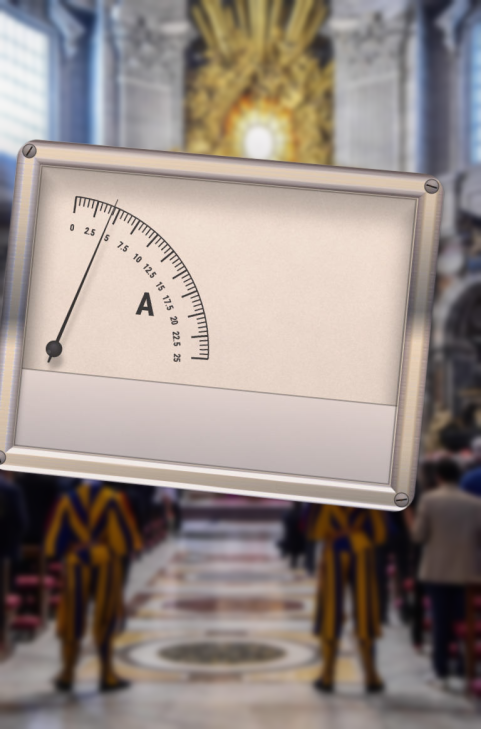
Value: 4.5 A
